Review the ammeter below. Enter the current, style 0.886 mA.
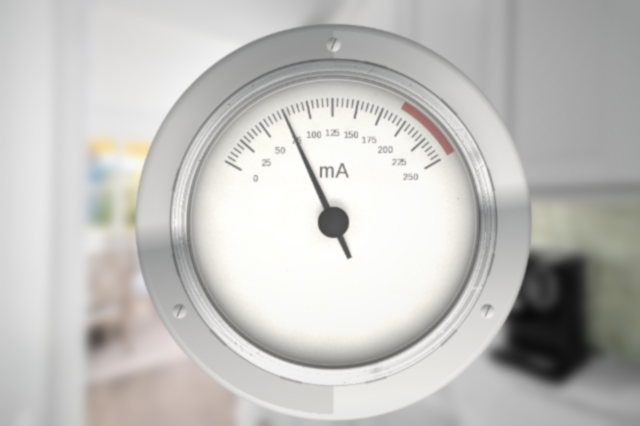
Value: 75 mA
